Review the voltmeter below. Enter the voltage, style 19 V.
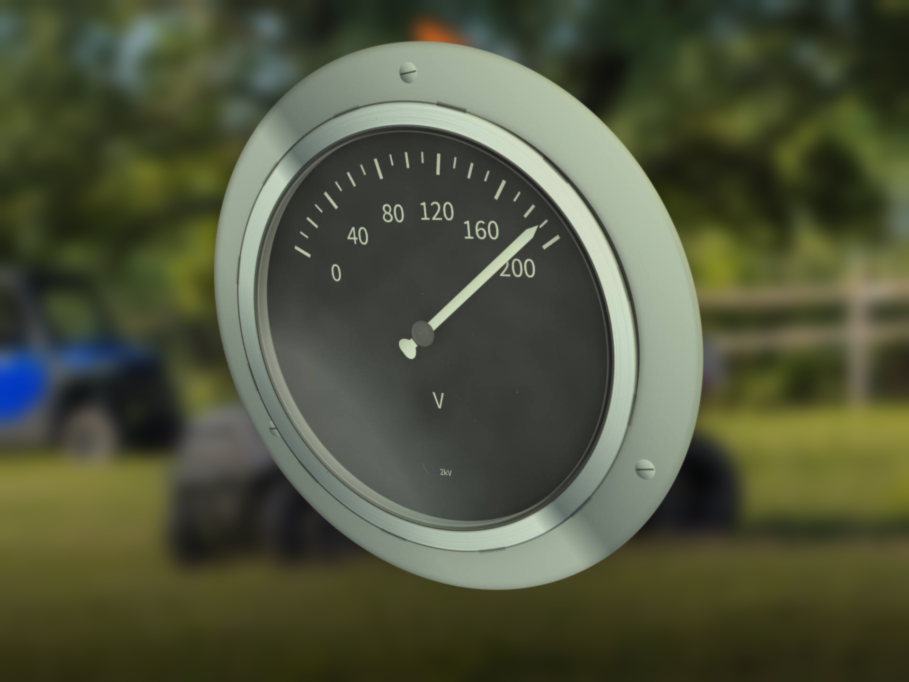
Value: 190 V
